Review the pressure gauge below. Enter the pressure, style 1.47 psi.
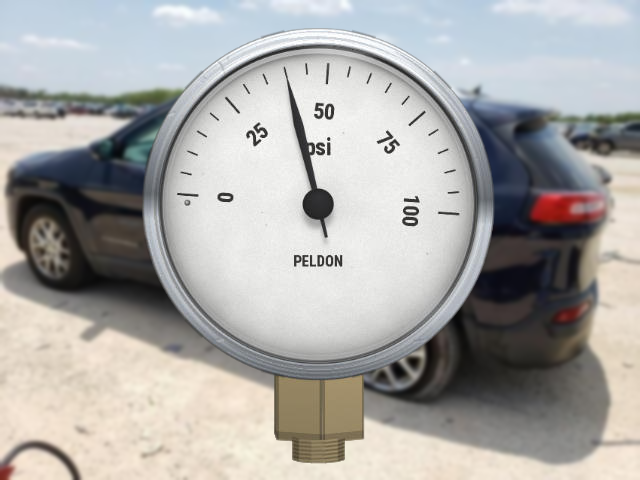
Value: 40 psi
